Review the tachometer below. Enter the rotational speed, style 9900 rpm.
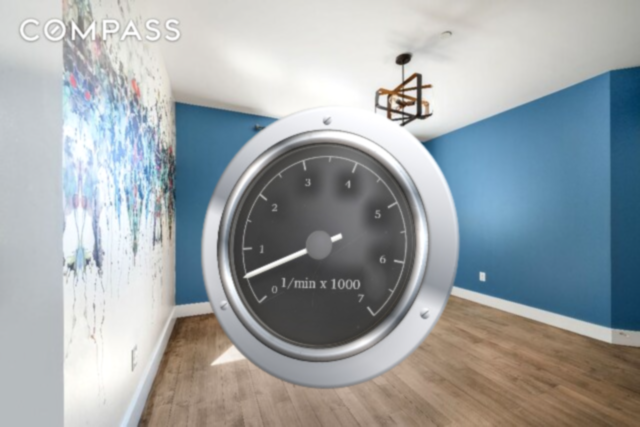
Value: 500 rpm
